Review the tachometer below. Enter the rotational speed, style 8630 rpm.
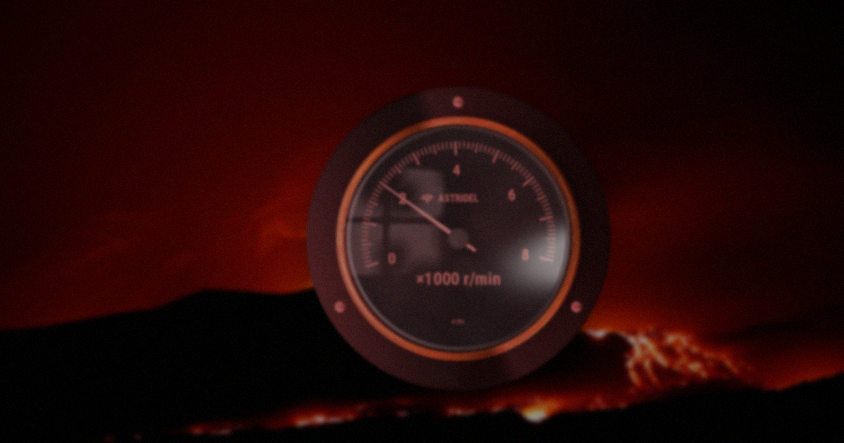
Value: 2000 rpm
